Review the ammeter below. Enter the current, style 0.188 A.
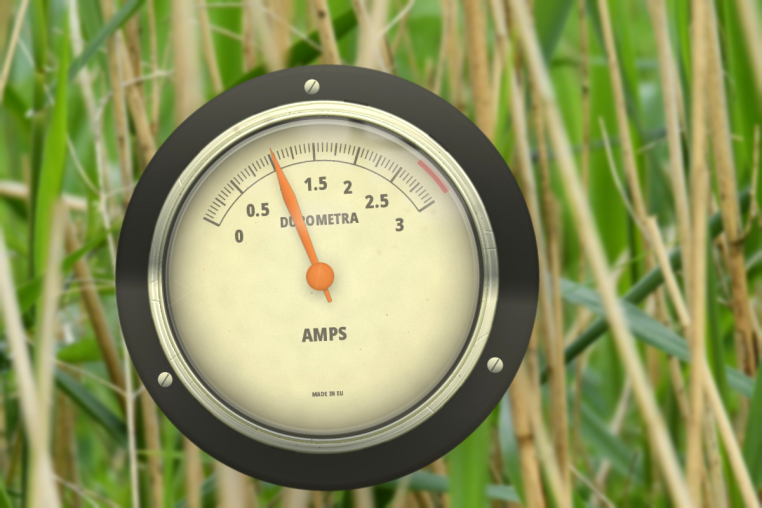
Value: 1.05 A
